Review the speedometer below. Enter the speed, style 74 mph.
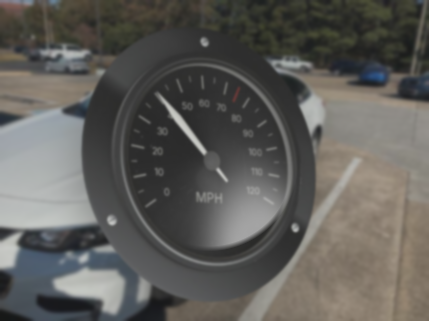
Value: 40 mph
